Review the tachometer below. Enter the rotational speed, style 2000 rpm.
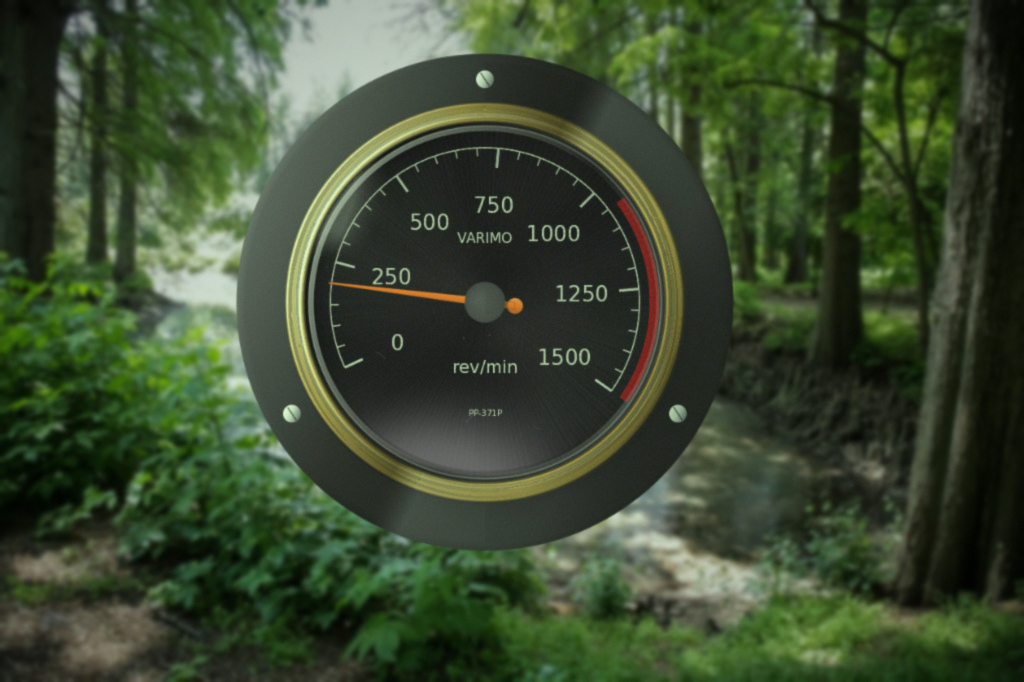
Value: 200 rpm
